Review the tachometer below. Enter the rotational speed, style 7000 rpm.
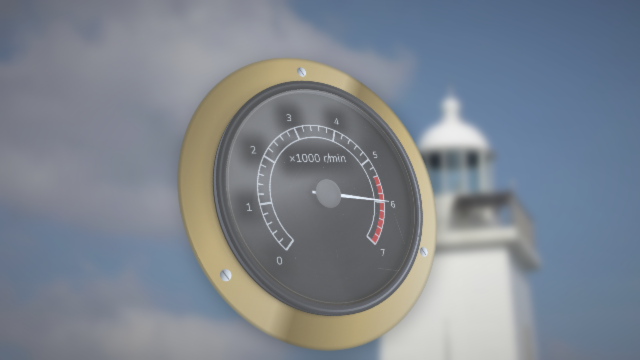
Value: 6000 rpm
